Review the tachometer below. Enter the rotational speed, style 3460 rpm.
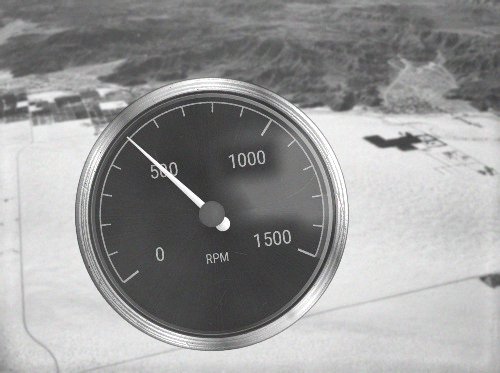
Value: 500 rpm
